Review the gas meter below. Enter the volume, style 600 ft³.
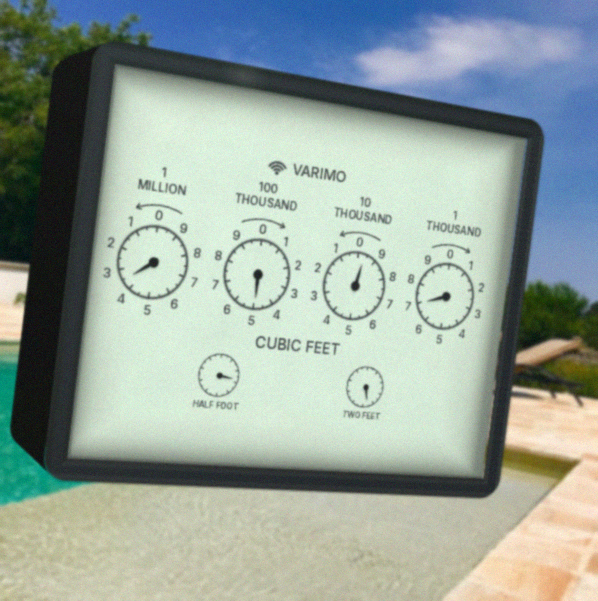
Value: 349700 ft³
